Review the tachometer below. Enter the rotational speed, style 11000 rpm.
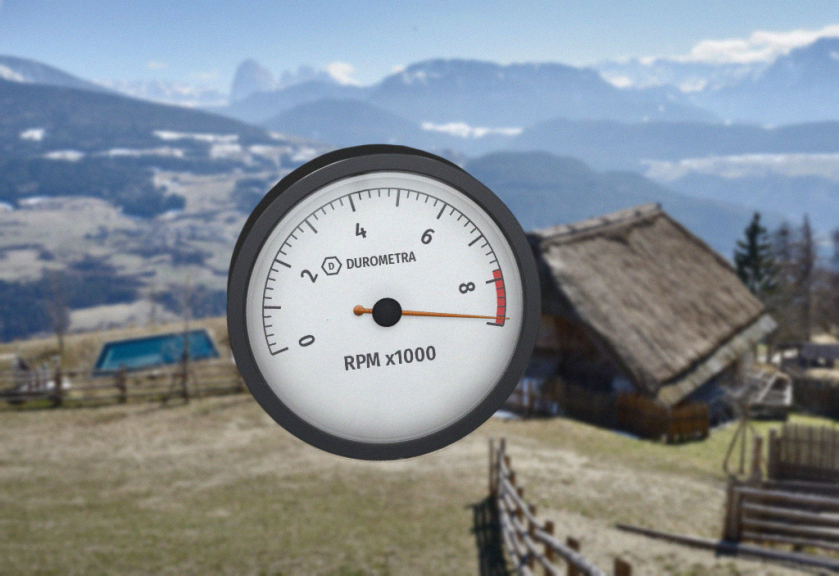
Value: 8800 rpm
